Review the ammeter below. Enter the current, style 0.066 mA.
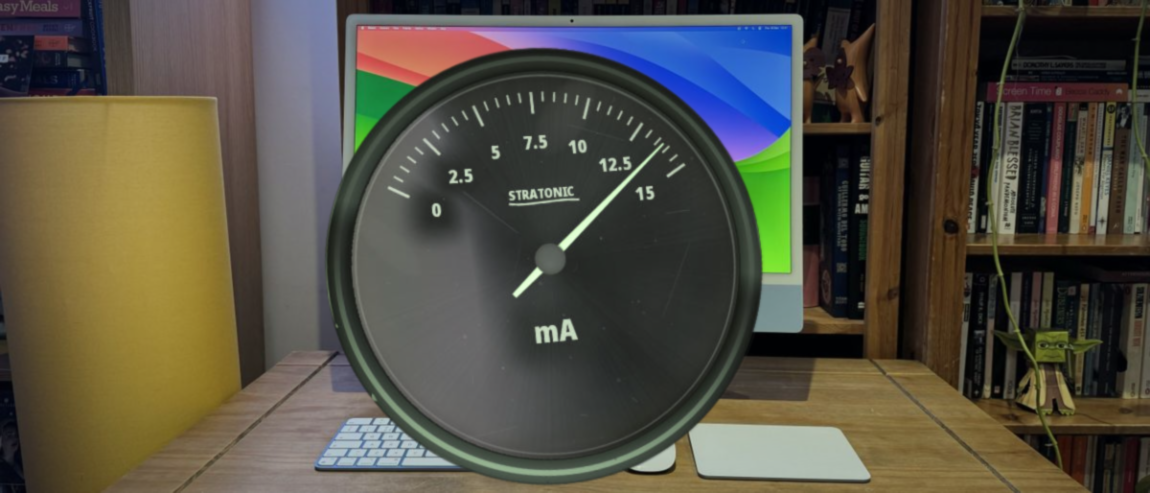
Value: 13.75 mA
